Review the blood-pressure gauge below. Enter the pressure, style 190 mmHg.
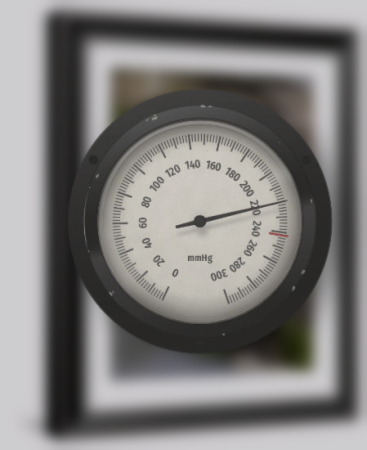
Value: 220 mmHg
